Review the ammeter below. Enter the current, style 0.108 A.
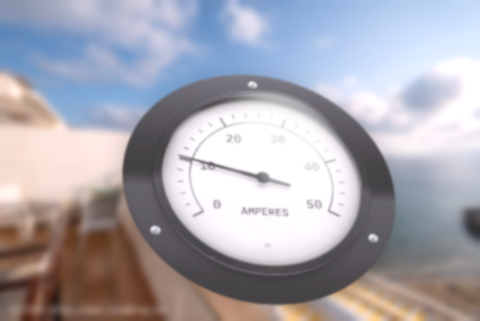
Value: 10 A
